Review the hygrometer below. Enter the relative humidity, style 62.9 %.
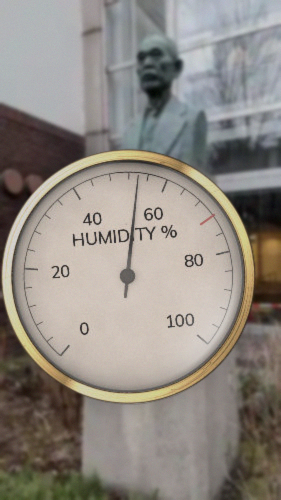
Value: 54 %
